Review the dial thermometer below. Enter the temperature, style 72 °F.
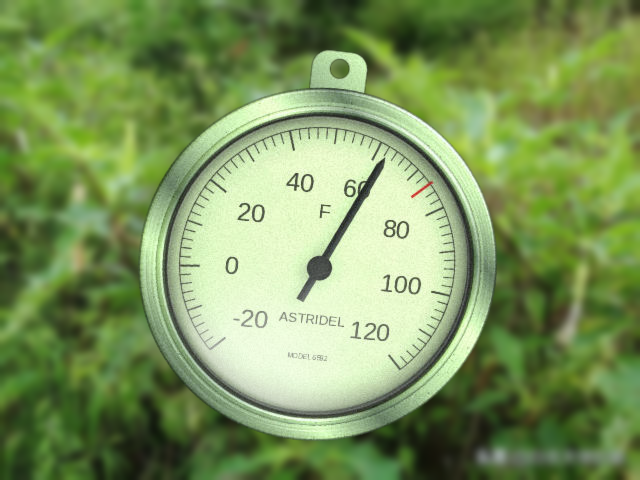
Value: 62 °F
